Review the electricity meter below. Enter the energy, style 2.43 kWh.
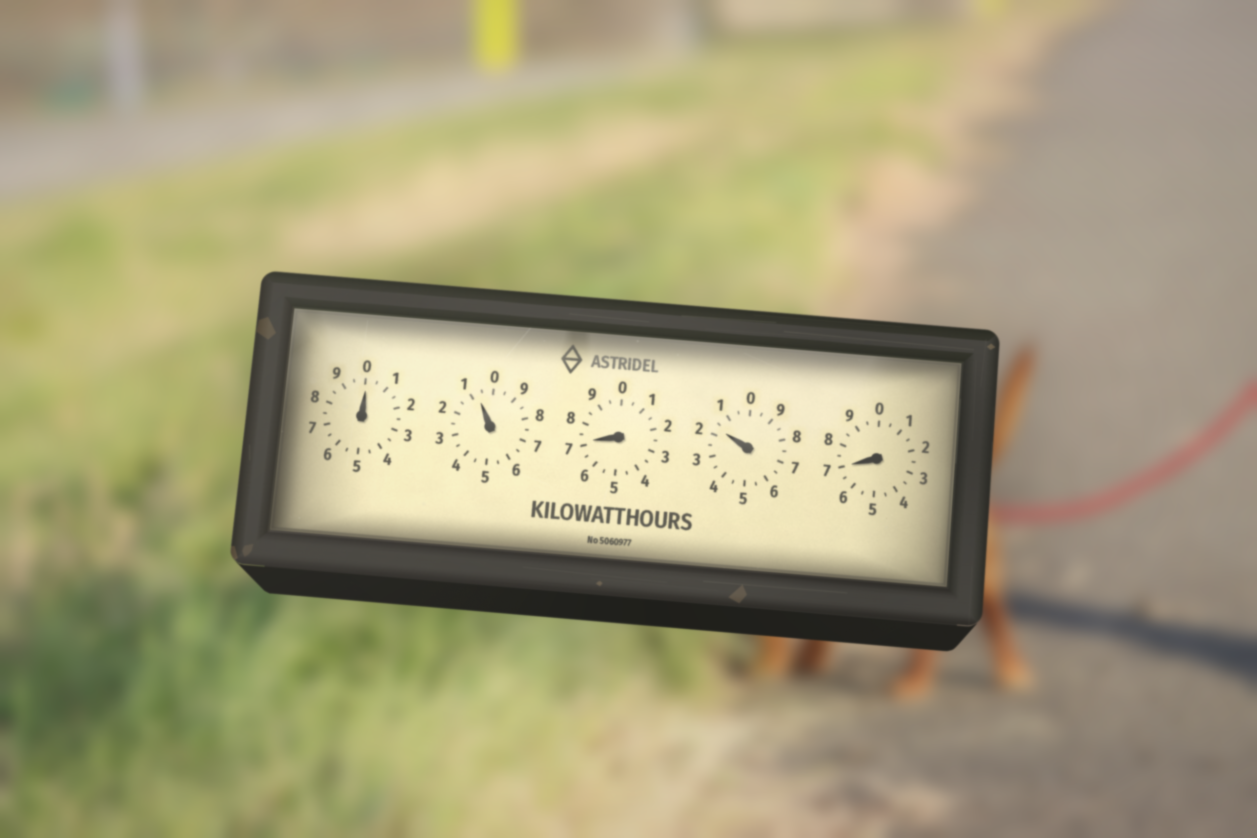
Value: 717 kWh
